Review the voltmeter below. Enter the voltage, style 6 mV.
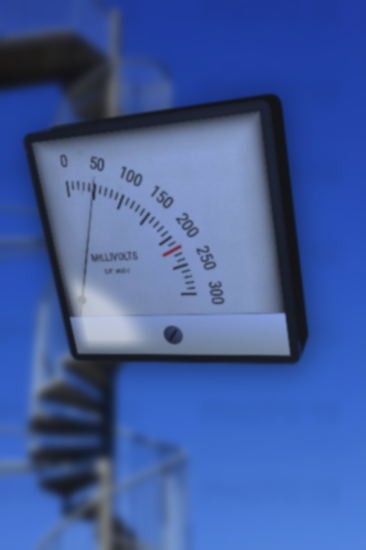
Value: 50 mV
